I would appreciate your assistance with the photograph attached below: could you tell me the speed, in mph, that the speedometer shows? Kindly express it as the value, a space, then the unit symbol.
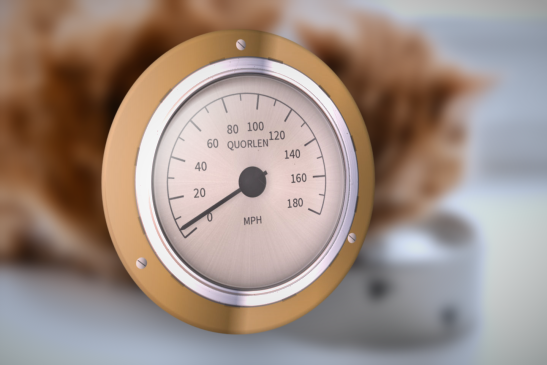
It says 5 mph
